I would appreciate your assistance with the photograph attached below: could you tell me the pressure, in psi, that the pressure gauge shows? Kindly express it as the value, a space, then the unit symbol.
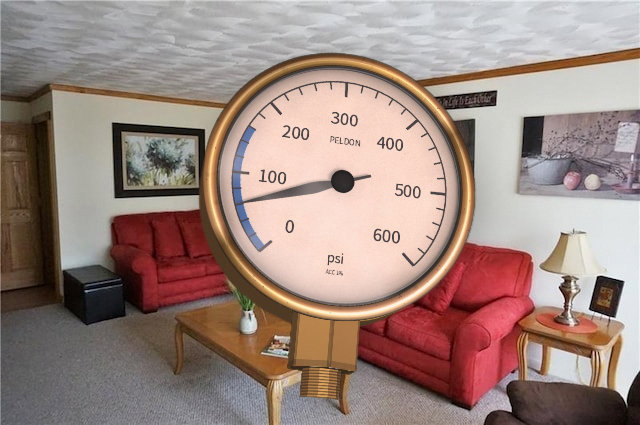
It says 60 psi
